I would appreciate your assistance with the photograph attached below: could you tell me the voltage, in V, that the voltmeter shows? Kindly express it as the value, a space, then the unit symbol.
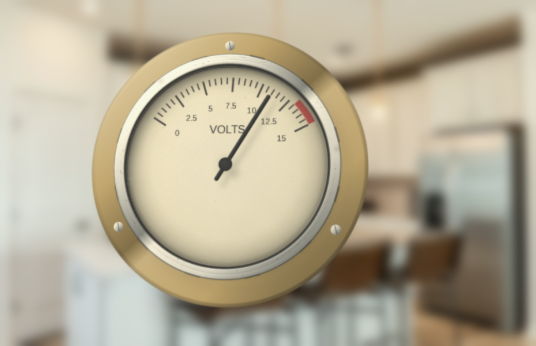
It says 11 V
